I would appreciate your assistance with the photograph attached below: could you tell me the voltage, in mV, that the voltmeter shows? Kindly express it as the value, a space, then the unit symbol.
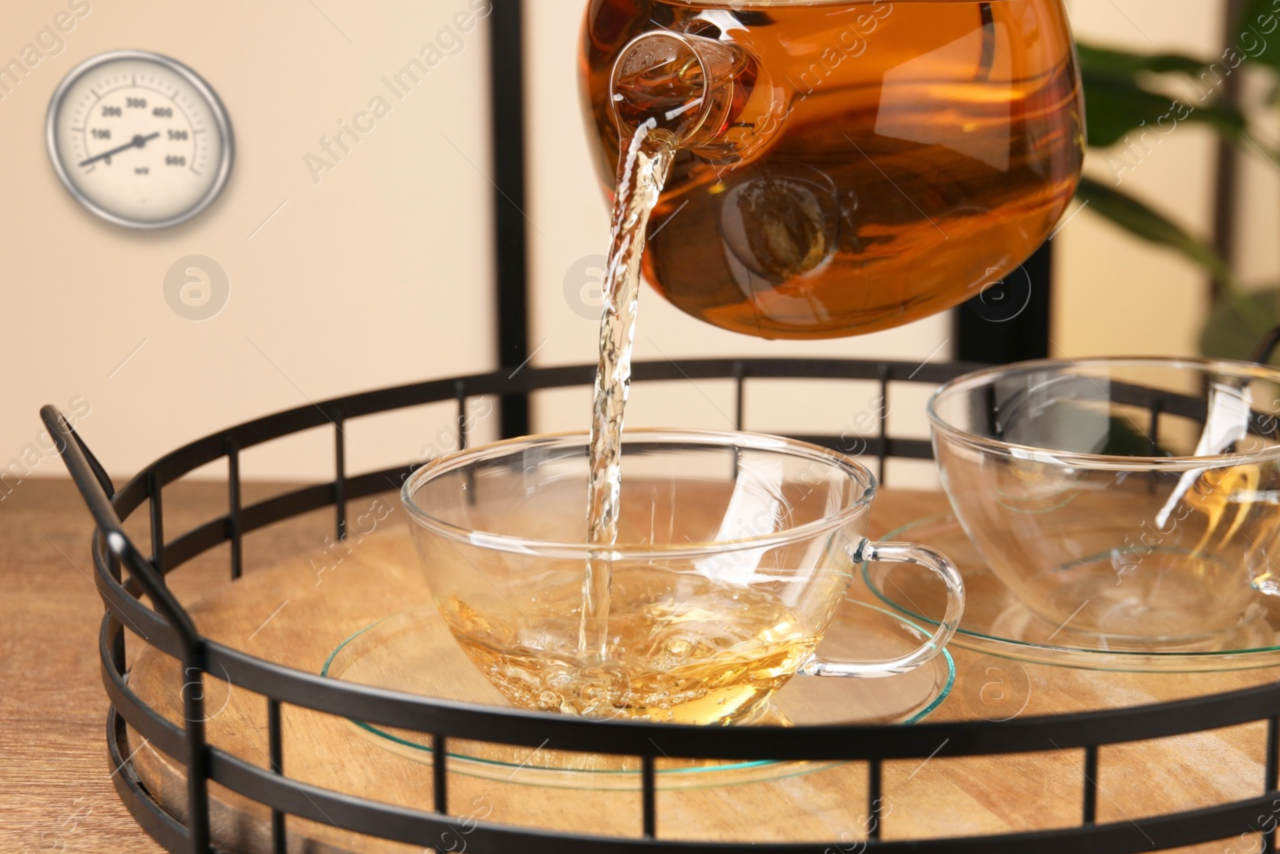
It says 20 mV
